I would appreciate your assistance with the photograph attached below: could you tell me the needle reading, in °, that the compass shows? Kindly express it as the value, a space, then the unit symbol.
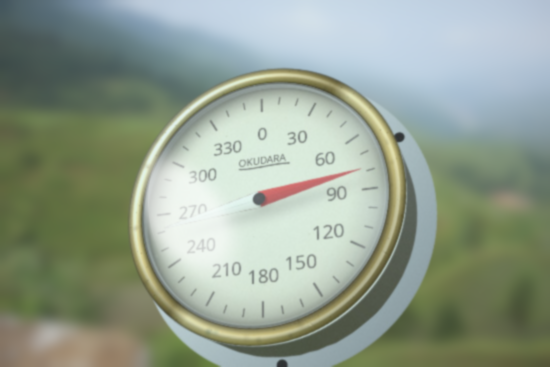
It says 80 °
